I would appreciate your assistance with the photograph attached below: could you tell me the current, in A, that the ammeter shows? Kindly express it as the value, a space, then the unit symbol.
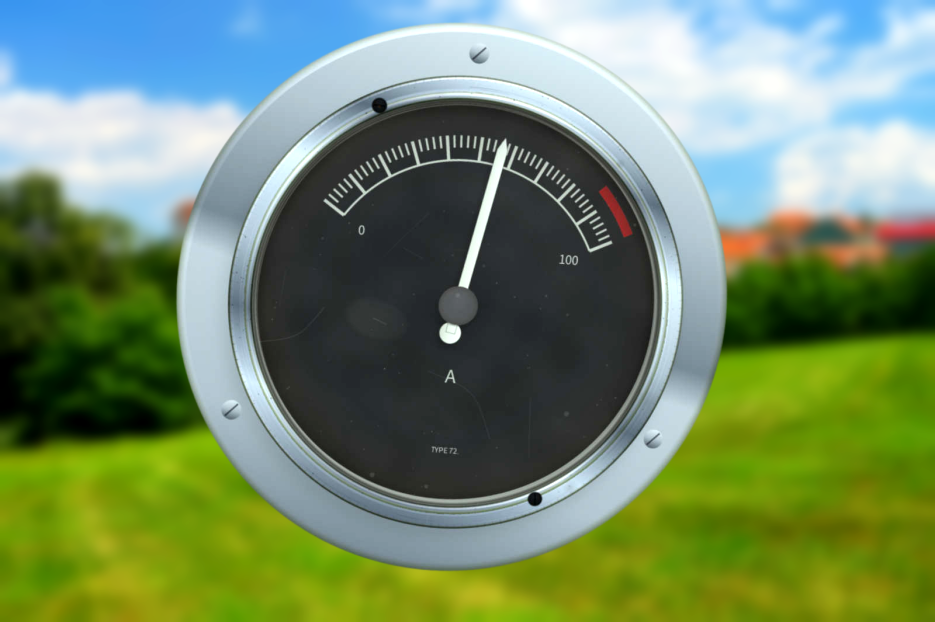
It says 56 A
